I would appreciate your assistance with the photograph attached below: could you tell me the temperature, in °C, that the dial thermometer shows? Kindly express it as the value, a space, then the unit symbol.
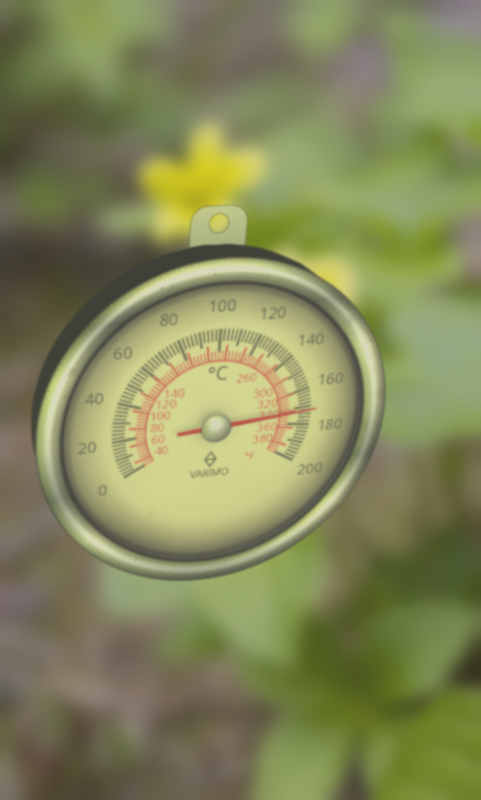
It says 170 °C
